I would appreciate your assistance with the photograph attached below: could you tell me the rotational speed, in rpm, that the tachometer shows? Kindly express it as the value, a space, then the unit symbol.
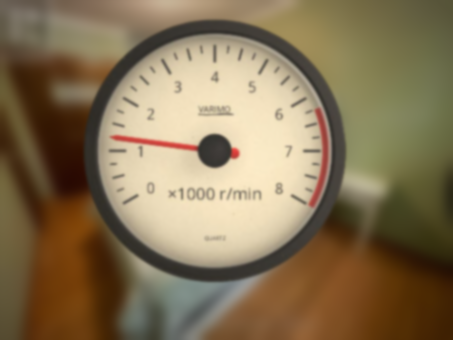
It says 1250 rpm
